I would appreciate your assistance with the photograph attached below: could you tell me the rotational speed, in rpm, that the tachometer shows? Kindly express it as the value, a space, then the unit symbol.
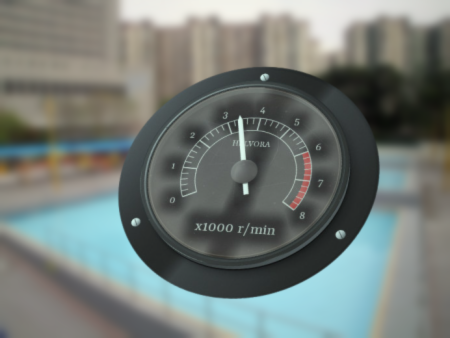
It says 3400 rpm
